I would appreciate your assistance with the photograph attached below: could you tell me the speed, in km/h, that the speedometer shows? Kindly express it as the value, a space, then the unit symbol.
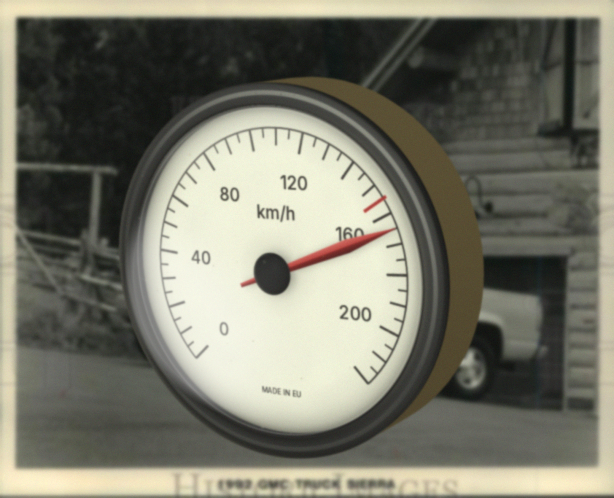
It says 165 km/h
